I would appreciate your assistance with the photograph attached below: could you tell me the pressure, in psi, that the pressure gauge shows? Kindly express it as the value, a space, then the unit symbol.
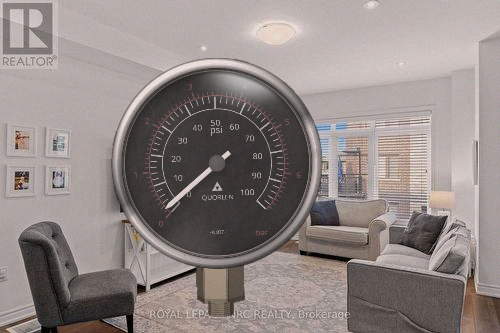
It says 2 psi
